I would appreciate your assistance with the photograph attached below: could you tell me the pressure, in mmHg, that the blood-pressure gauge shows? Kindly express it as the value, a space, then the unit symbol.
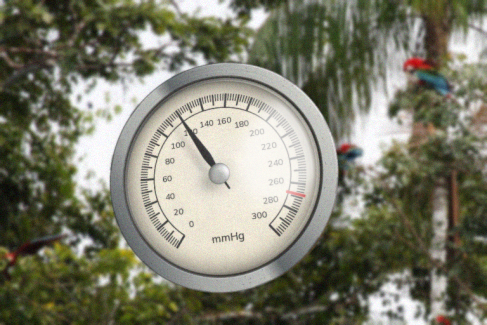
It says 120 mmHg
